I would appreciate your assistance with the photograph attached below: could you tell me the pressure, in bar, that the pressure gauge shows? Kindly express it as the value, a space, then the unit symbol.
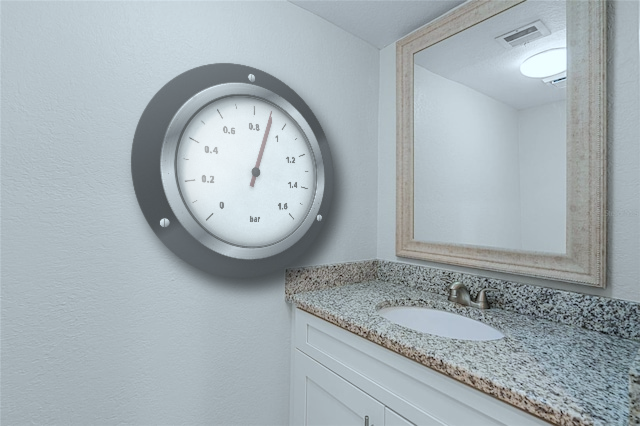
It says 0.9 bar
